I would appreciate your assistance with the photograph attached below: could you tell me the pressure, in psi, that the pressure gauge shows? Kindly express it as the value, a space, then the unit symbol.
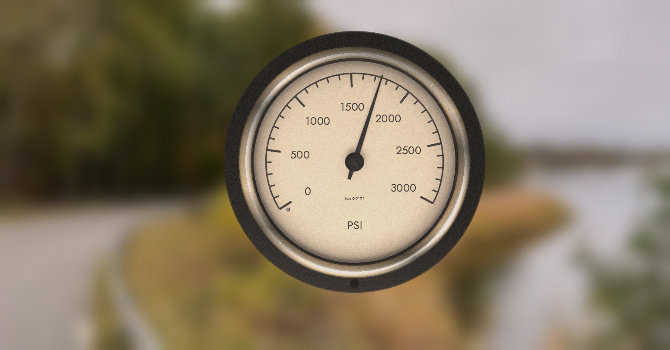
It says 1750 psi
